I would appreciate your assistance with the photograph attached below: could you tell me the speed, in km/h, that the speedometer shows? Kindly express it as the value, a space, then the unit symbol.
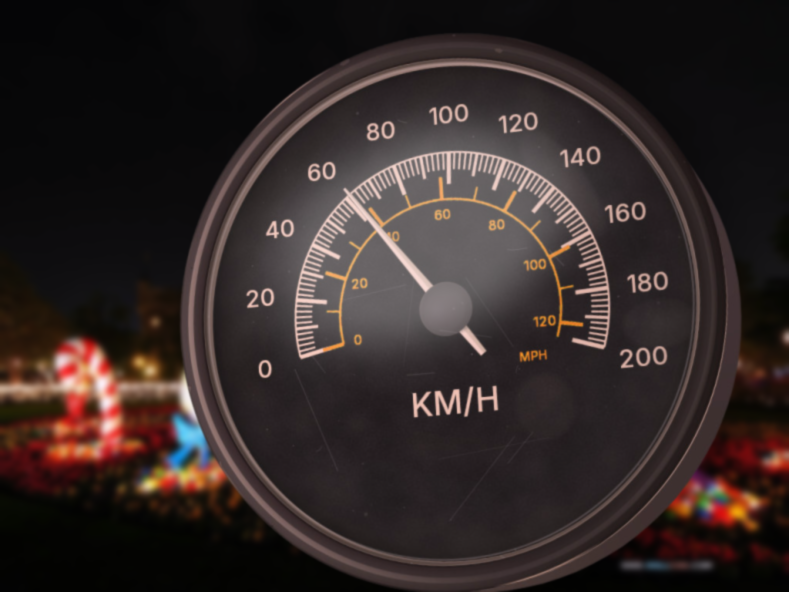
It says 62 km/h
